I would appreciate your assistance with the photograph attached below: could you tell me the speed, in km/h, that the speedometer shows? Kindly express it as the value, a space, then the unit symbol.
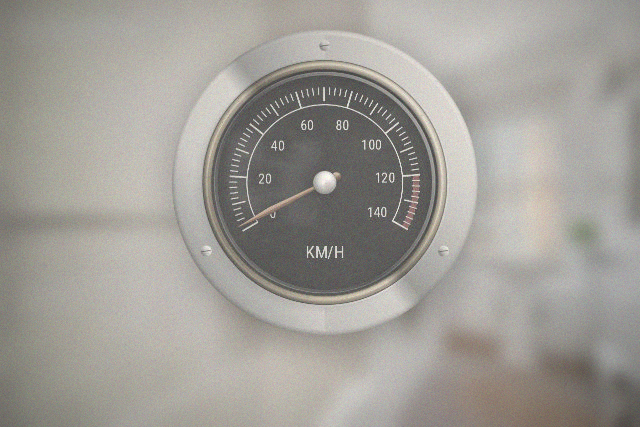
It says 2 km/h
